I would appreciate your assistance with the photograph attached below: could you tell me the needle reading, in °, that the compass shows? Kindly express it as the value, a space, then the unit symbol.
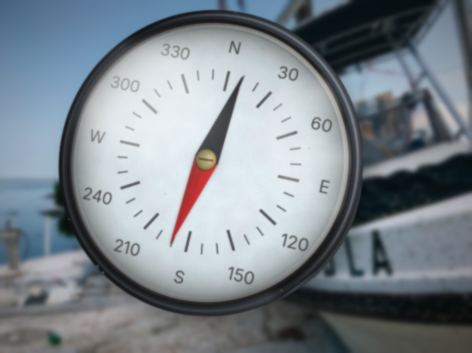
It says 190 °
